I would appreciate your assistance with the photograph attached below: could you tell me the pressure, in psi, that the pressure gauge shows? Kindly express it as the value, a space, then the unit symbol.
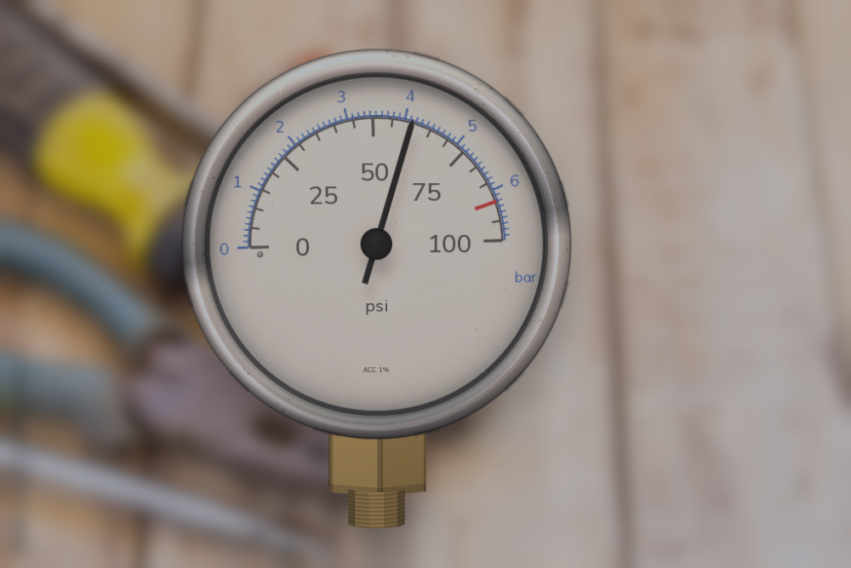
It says 60 psi
